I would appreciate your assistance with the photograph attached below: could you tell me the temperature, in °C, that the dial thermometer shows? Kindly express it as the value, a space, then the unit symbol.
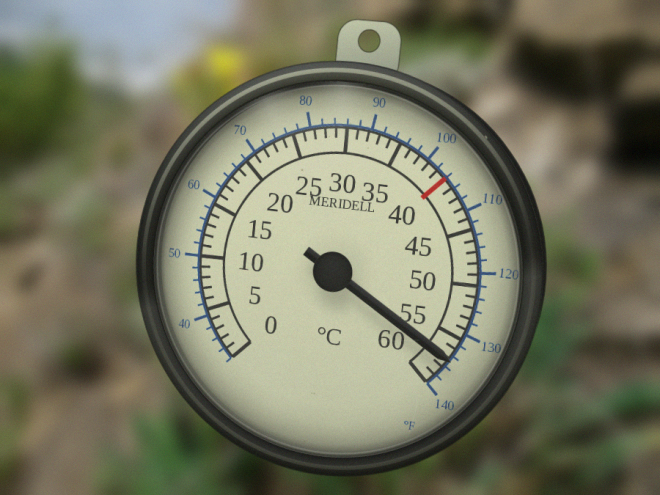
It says 57 °C
